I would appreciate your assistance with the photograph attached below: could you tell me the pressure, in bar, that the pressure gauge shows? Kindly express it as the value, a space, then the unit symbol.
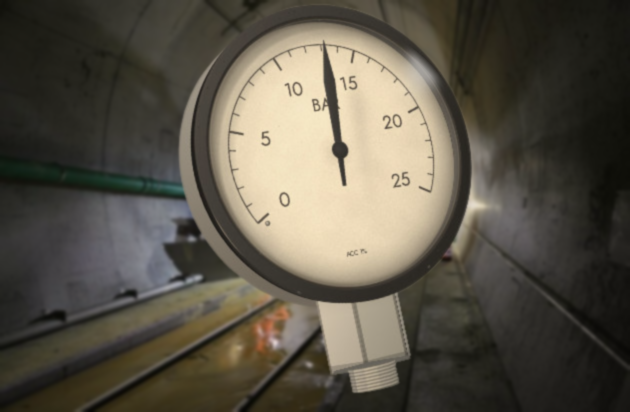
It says 13 bar
